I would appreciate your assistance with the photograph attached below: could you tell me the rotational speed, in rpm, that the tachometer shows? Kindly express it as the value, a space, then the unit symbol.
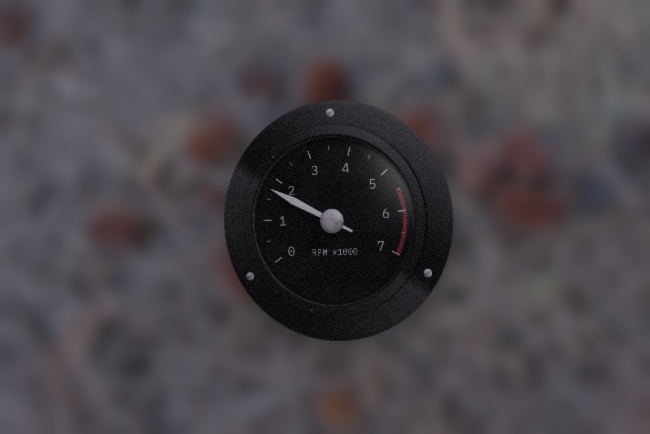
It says 1750 rpm
